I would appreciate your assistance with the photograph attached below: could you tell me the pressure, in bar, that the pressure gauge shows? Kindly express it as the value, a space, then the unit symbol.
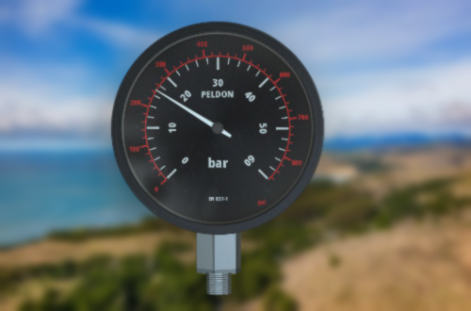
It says 17 bar
